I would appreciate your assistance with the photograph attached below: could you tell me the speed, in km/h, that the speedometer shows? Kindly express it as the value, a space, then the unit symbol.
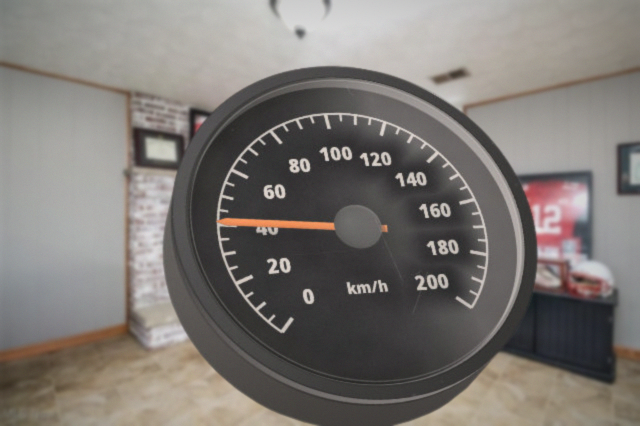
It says 40 km/h
